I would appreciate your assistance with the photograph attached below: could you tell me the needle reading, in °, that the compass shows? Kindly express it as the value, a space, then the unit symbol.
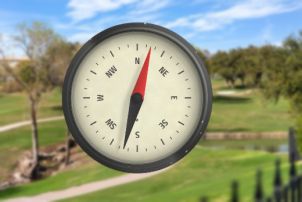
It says 15 °
